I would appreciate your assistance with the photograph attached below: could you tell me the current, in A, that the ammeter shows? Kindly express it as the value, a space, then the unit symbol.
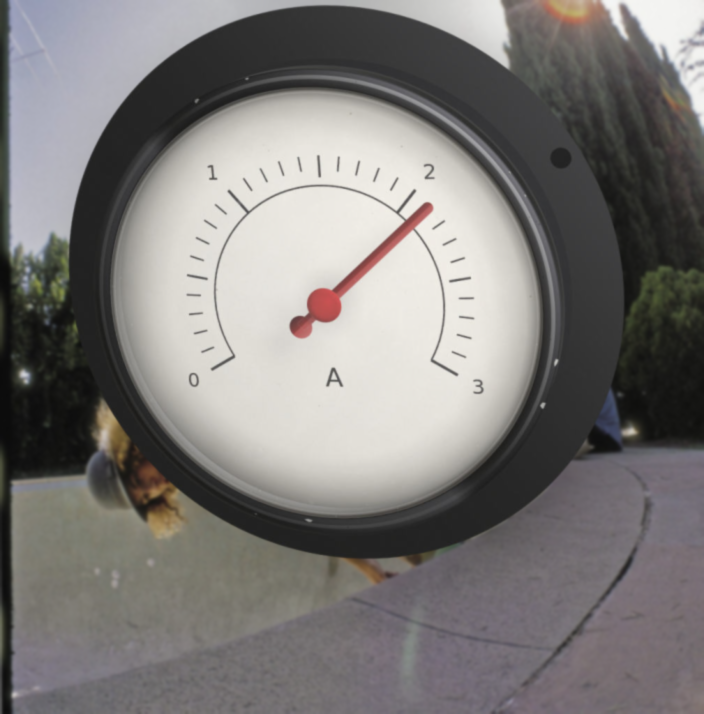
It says 2.1 A
